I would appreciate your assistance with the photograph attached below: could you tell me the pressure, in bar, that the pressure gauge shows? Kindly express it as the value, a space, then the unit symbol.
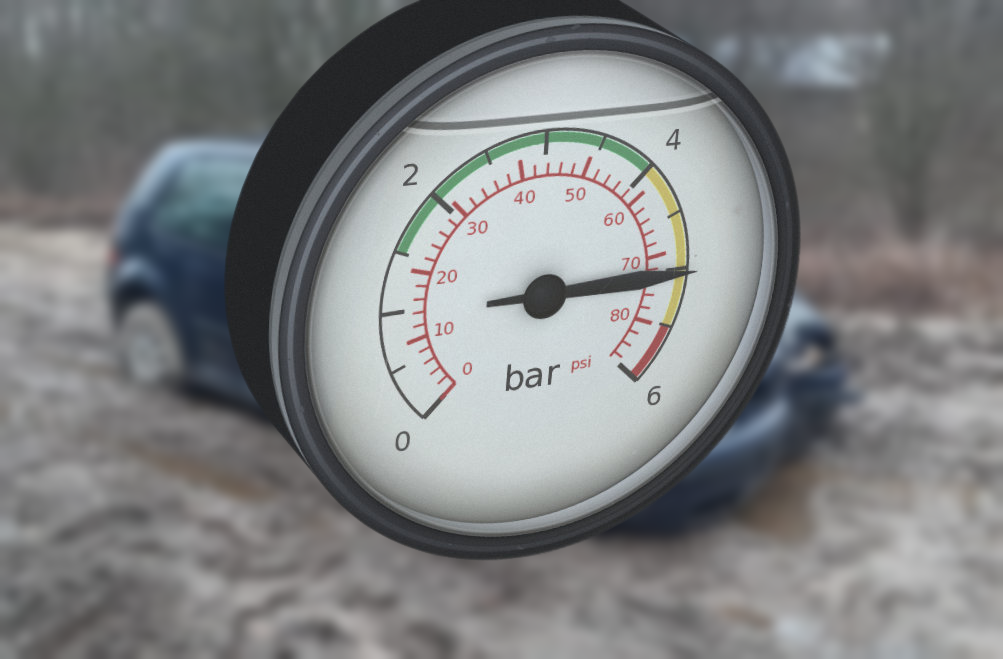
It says 5 bar
